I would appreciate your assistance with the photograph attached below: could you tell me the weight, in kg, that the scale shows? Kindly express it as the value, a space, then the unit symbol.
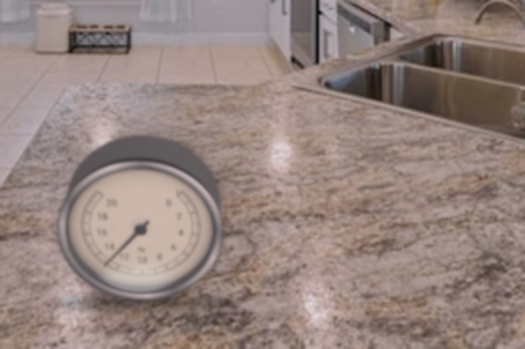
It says 13 kg
